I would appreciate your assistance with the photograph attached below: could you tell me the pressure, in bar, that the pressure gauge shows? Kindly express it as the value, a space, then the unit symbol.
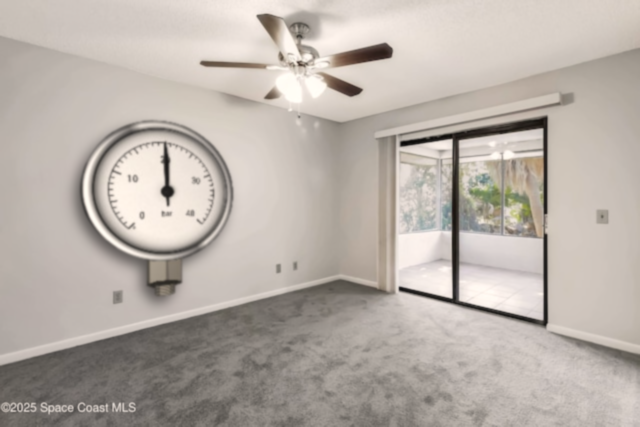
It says 20 bar
